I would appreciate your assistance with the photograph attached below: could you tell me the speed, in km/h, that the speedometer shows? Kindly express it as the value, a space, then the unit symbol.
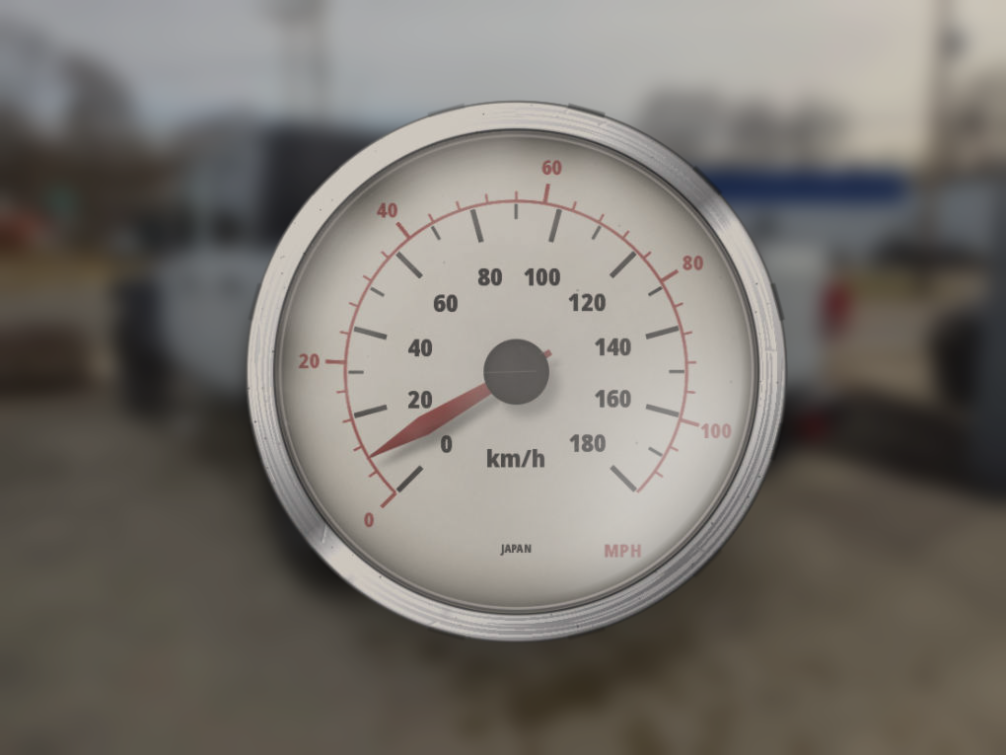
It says 10 km/h
